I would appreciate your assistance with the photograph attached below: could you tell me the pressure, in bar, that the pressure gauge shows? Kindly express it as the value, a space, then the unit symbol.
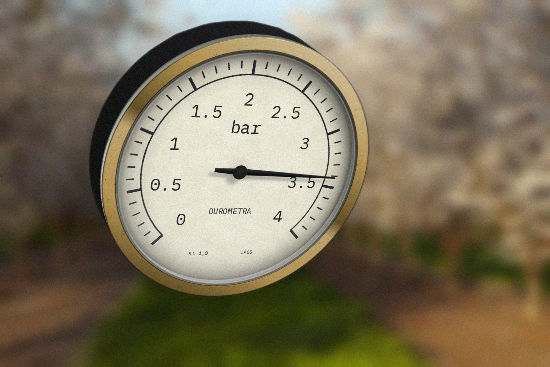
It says 3.4 bar
